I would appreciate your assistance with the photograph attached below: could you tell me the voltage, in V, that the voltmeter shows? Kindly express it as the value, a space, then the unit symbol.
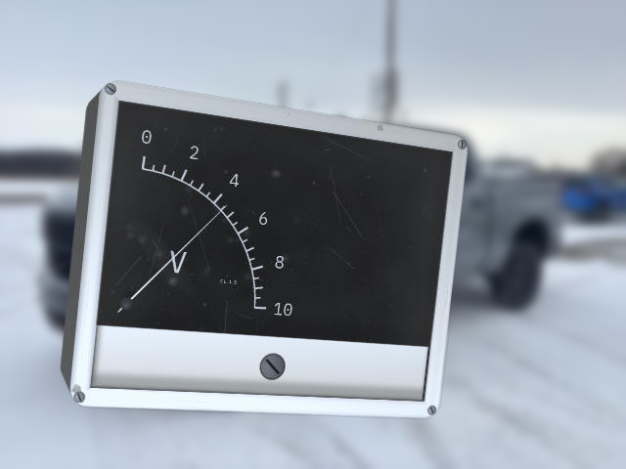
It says 4.5 V
